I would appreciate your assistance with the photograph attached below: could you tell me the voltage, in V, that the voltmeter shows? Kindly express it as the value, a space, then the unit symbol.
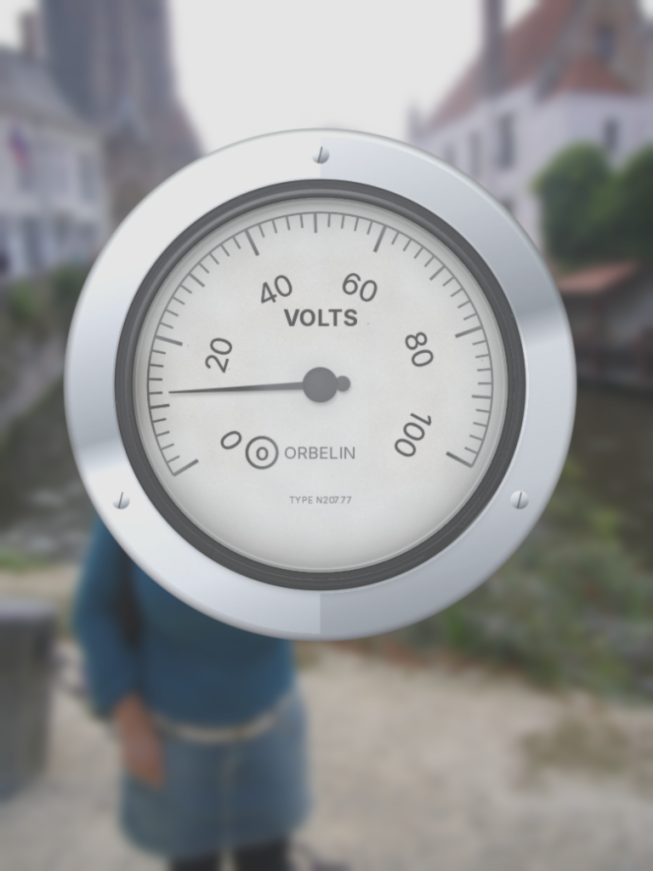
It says 12 V
